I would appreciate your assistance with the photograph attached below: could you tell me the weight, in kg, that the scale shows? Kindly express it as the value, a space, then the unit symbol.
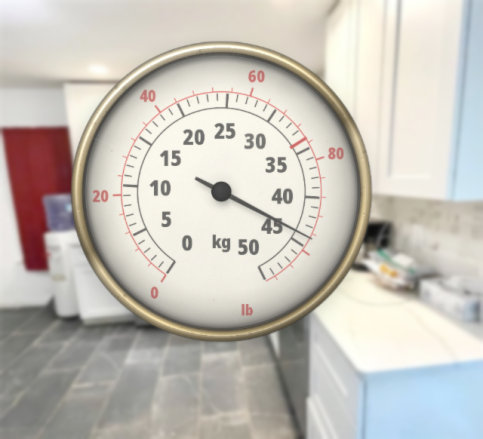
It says 44 kg
